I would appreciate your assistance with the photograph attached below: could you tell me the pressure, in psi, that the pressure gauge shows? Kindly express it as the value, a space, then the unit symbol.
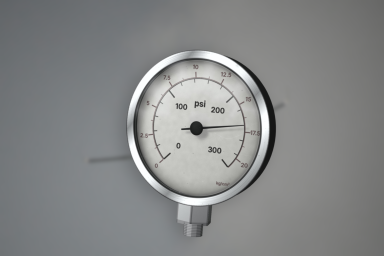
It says 240 psi
